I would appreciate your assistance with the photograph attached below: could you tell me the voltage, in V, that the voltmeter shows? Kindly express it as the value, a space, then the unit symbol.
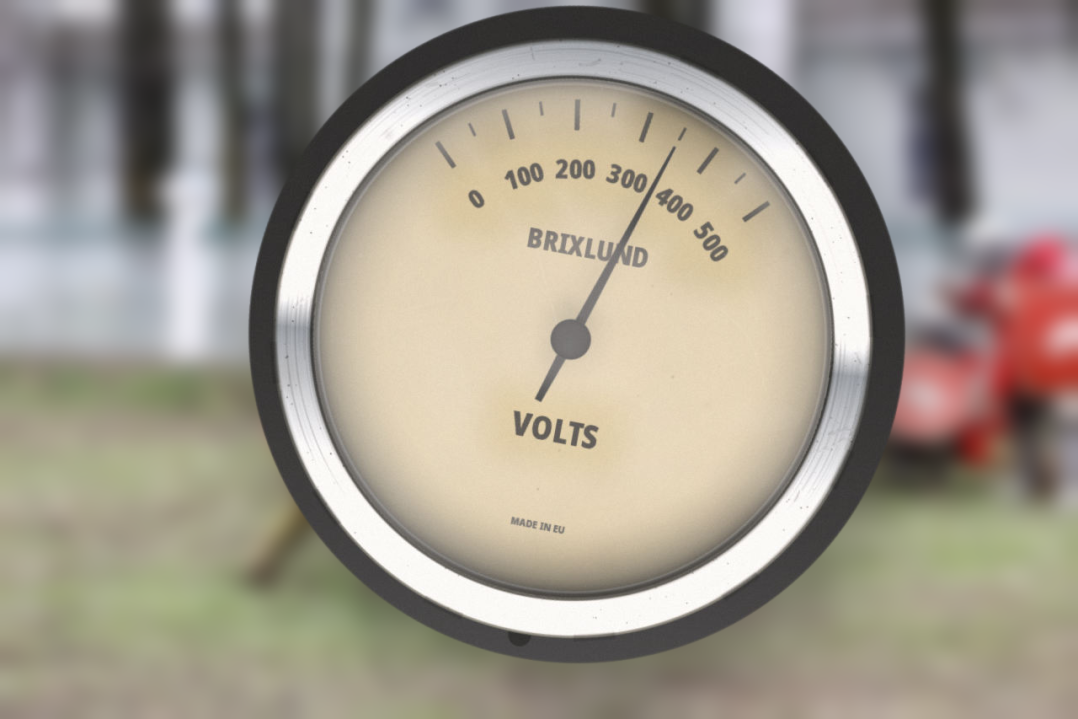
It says 350 V
